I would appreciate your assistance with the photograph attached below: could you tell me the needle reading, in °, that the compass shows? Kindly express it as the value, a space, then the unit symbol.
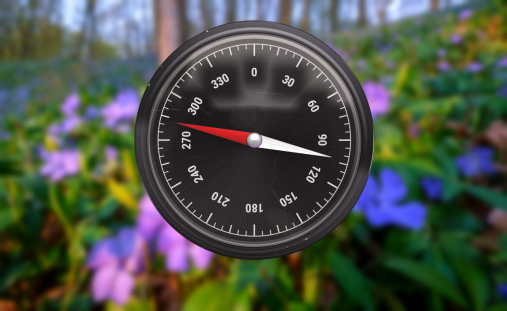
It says 282.5 °
